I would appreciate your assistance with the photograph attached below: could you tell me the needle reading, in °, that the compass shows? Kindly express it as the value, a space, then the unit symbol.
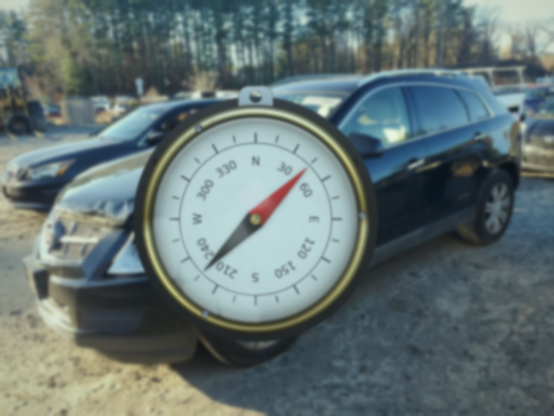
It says 45 °
